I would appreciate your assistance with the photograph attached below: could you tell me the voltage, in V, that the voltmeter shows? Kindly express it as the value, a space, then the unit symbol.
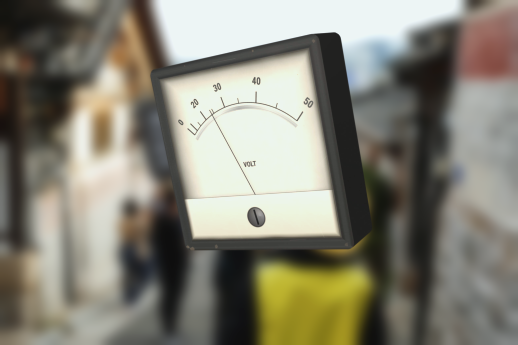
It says 25 V
